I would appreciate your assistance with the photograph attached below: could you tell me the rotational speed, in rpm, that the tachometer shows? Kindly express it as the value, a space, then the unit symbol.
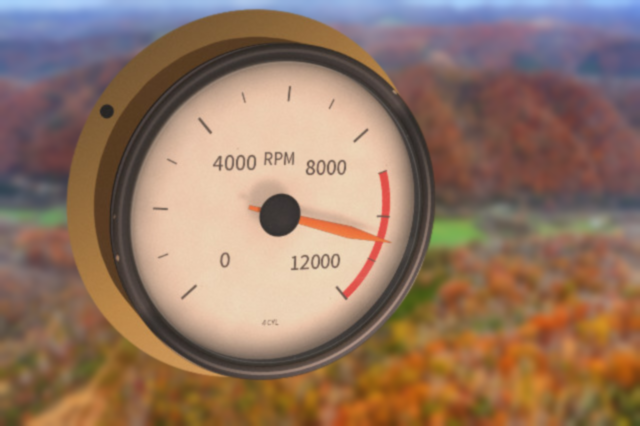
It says 10500 rpm
